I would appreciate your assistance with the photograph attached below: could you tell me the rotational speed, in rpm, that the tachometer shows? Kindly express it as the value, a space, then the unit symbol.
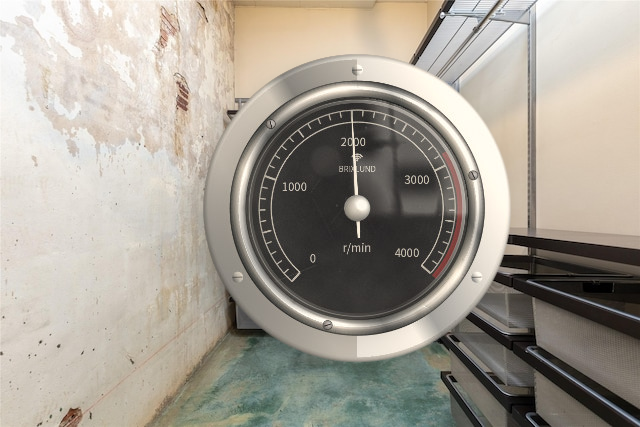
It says 2000 rpm
